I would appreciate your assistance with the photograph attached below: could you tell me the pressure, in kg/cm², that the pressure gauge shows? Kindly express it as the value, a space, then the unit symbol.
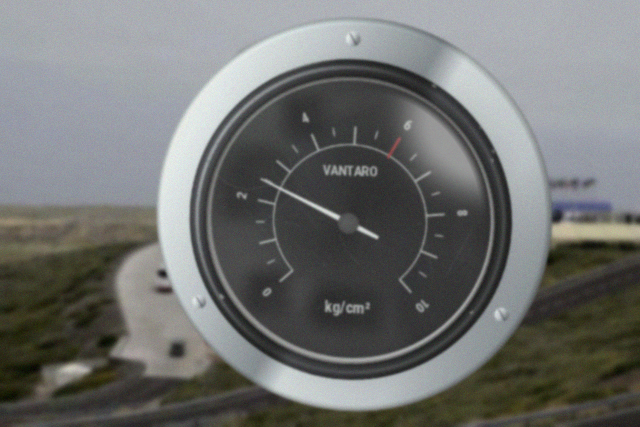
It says 2.5 kg/cm²
